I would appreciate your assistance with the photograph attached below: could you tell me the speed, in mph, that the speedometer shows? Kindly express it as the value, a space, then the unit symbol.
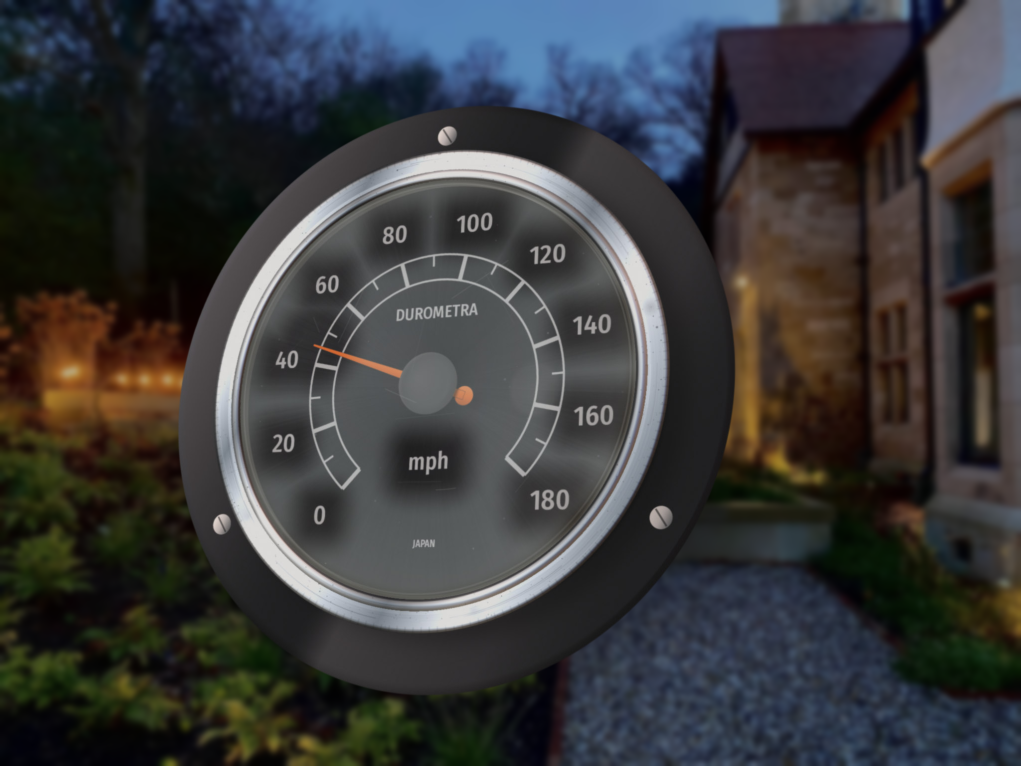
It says 45 mph
